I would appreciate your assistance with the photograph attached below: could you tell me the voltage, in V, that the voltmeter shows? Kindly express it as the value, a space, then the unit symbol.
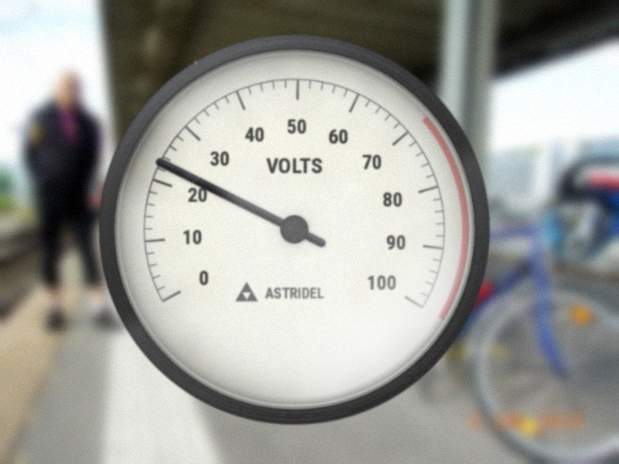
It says 23 V
